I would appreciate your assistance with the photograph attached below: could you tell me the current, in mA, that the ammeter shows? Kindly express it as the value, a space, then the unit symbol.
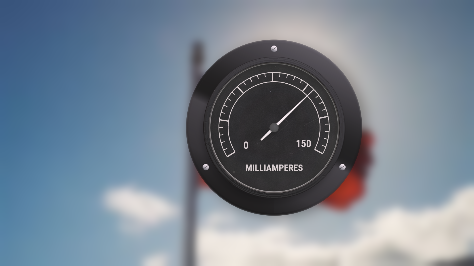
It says 105 mA
